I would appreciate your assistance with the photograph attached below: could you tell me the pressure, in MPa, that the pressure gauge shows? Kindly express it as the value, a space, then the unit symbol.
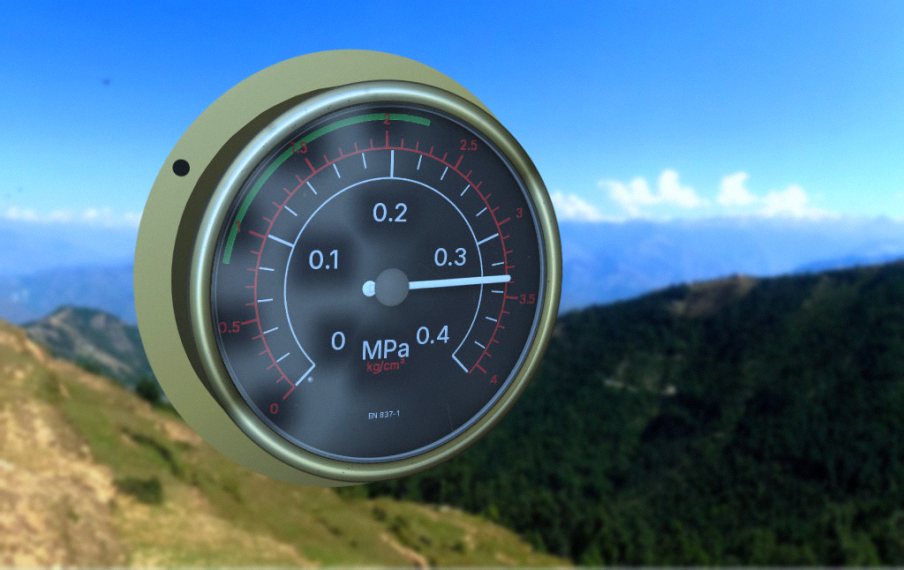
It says 0.33 MPa
